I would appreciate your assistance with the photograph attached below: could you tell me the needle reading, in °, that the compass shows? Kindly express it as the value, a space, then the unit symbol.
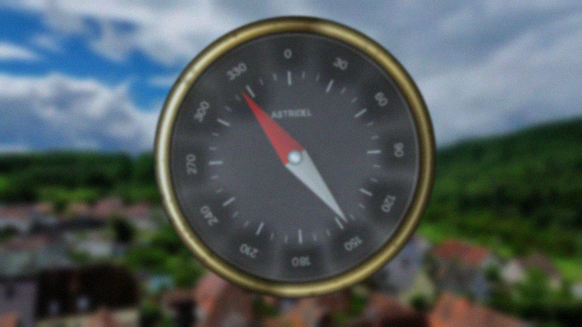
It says 325 °
